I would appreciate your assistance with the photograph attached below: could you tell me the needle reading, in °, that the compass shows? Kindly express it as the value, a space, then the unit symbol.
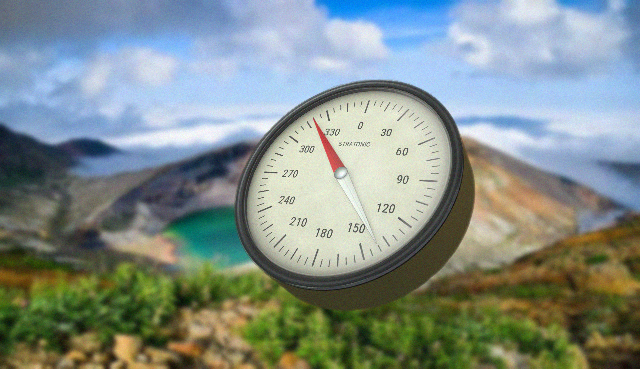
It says 320 °
